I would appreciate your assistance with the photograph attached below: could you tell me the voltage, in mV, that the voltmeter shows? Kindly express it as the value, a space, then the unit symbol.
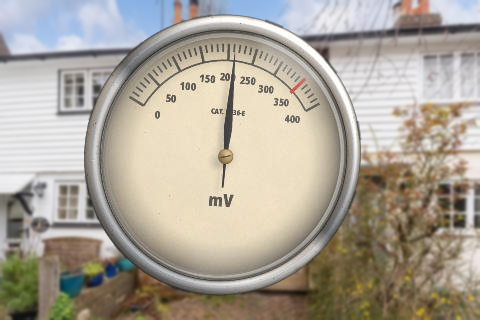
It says 210 mV
